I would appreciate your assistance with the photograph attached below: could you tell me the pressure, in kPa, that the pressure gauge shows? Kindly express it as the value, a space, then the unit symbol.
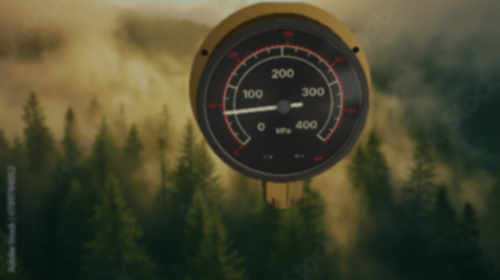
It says 60 kPa
